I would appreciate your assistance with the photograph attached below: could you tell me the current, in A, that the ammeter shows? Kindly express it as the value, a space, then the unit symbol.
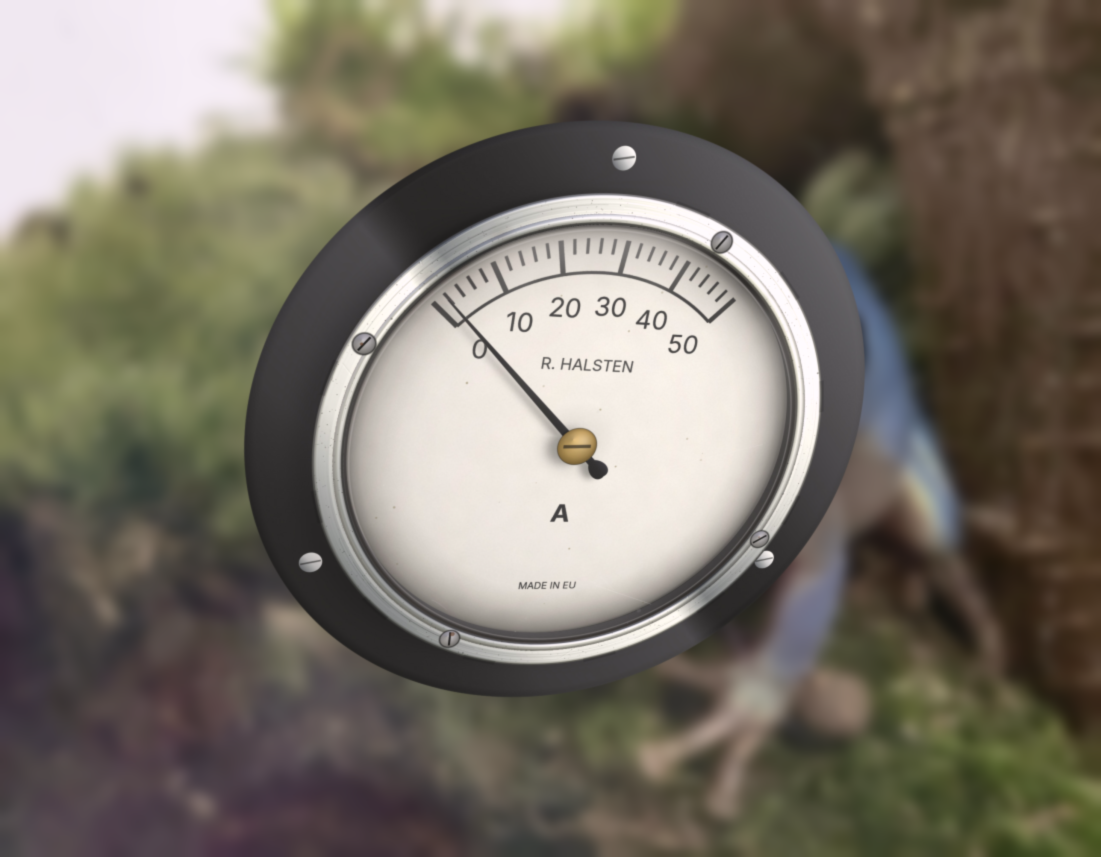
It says 2 A
